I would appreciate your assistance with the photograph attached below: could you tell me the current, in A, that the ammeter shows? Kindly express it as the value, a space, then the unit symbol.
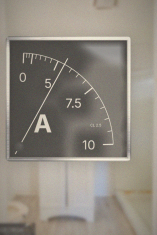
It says 5.5 A
